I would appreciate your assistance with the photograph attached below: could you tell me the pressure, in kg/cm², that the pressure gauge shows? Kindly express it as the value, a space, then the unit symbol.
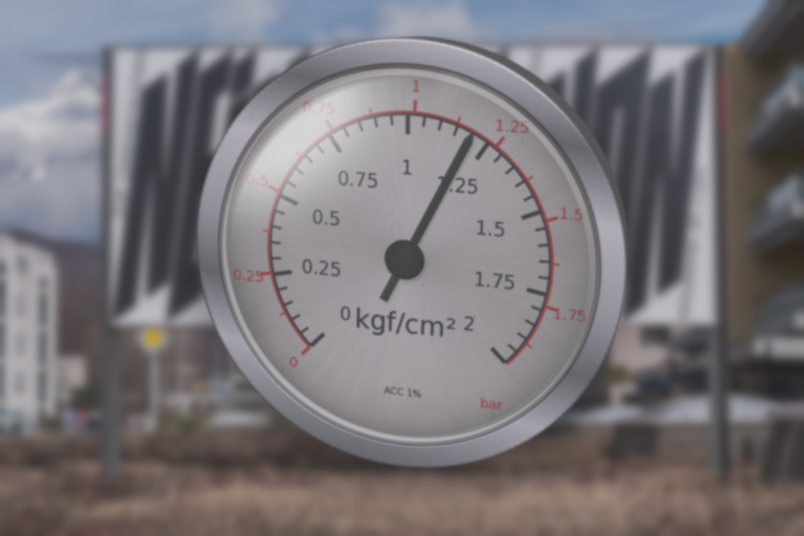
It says 1.2 kg/cm²
